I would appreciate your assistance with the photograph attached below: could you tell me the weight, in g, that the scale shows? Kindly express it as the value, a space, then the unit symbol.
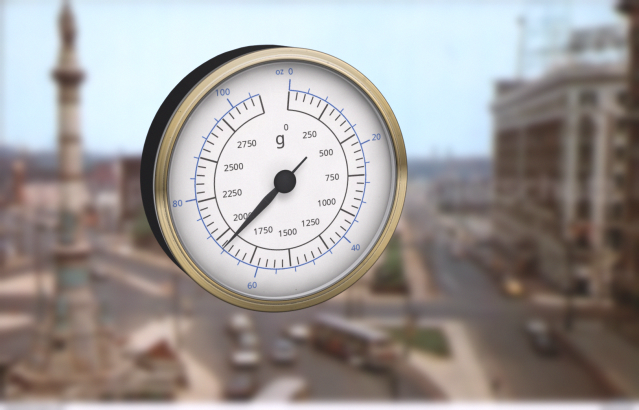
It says 1950 g
